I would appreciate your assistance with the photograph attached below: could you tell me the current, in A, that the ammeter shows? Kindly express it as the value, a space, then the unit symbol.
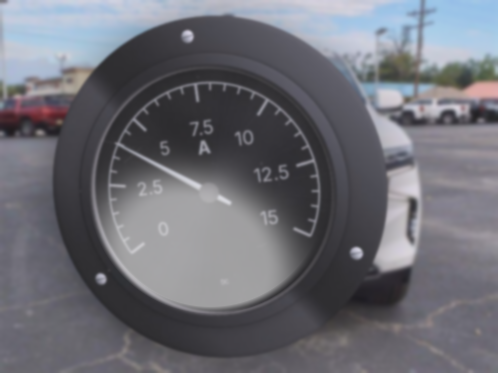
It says 4 A
